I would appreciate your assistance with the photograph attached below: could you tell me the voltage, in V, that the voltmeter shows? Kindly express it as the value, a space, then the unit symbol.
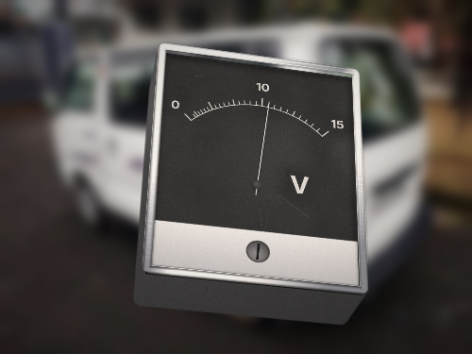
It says 10.5 V
